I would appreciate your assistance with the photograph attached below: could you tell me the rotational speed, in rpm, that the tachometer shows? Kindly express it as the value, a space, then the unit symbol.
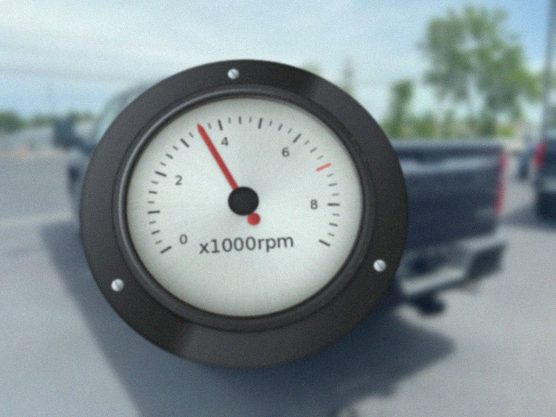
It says 3500 rpm
